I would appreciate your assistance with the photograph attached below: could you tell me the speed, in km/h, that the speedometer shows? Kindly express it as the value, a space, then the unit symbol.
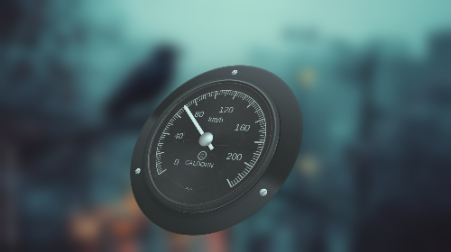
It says 70 km/h
